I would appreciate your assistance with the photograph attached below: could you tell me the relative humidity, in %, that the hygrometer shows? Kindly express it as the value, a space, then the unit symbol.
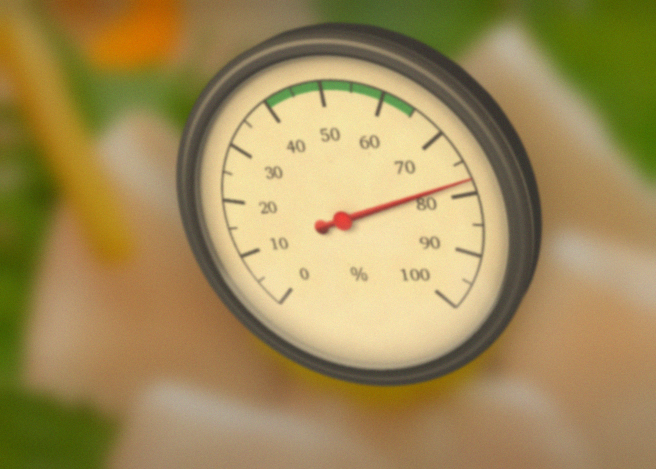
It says 77.5 %
